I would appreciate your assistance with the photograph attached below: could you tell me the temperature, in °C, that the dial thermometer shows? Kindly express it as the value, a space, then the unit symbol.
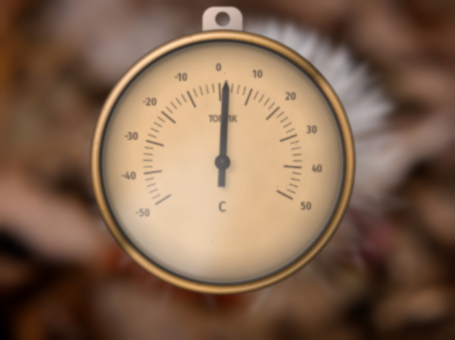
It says 2 °C
